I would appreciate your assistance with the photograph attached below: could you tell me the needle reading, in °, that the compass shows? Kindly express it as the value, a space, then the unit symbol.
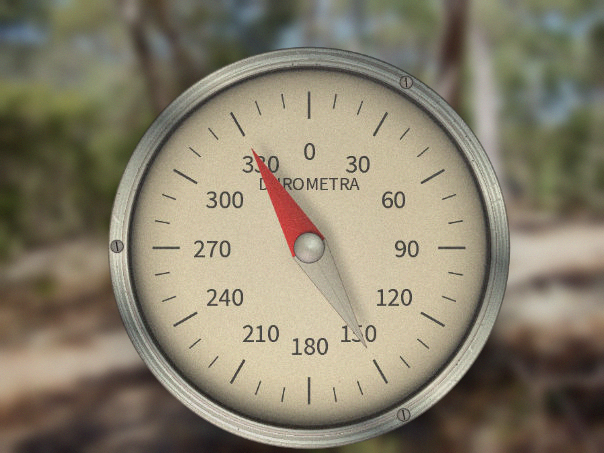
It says 330 °
